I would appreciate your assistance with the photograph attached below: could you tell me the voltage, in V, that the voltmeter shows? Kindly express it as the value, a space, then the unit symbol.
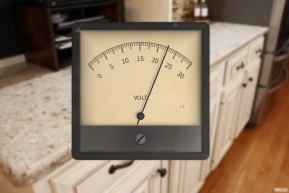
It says 22.5 V
